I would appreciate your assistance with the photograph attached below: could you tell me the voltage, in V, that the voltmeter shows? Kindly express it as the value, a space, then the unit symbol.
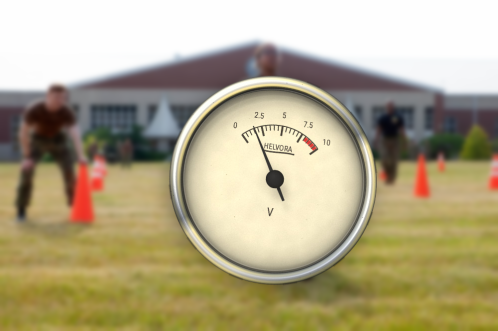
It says 1.5 V
